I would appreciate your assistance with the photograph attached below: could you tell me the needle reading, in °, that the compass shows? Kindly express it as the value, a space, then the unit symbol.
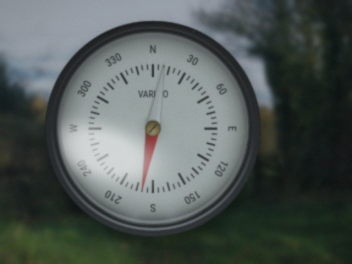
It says 190 °
